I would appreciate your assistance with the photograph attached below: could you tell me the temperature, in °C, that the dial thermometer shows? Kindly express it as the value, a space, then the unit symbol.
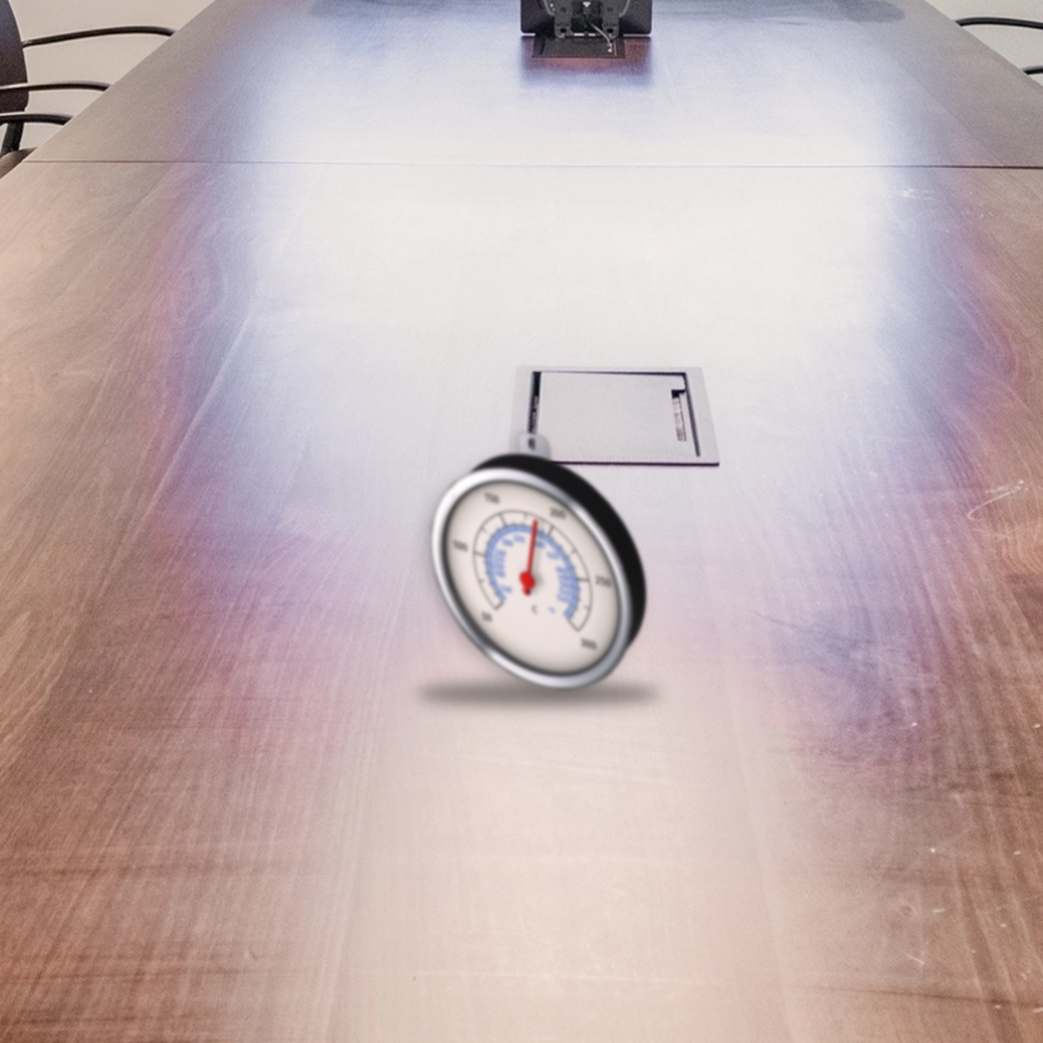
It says 187.5 °C
